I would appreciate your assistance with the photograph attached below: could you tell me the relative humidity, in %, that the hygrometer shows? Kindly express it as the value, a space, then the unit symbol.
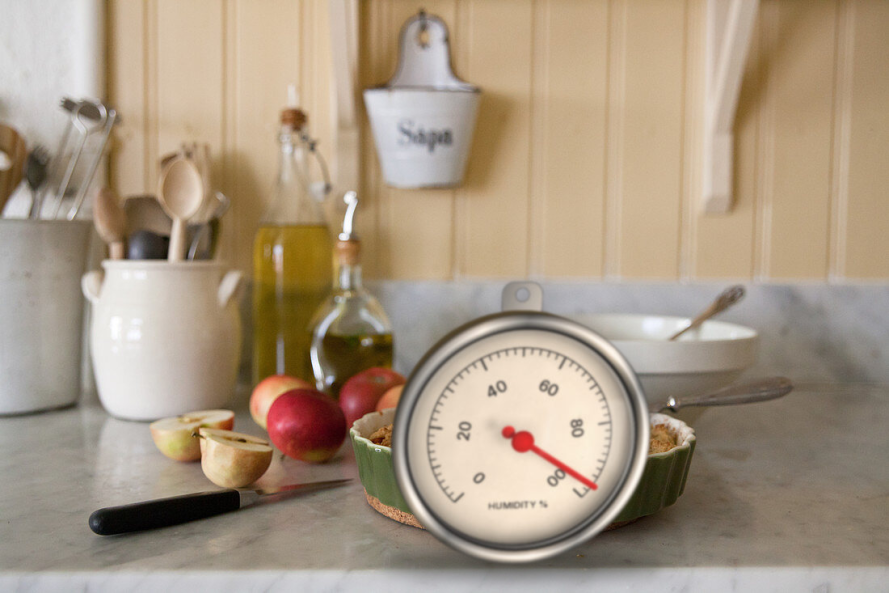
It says 96 %
